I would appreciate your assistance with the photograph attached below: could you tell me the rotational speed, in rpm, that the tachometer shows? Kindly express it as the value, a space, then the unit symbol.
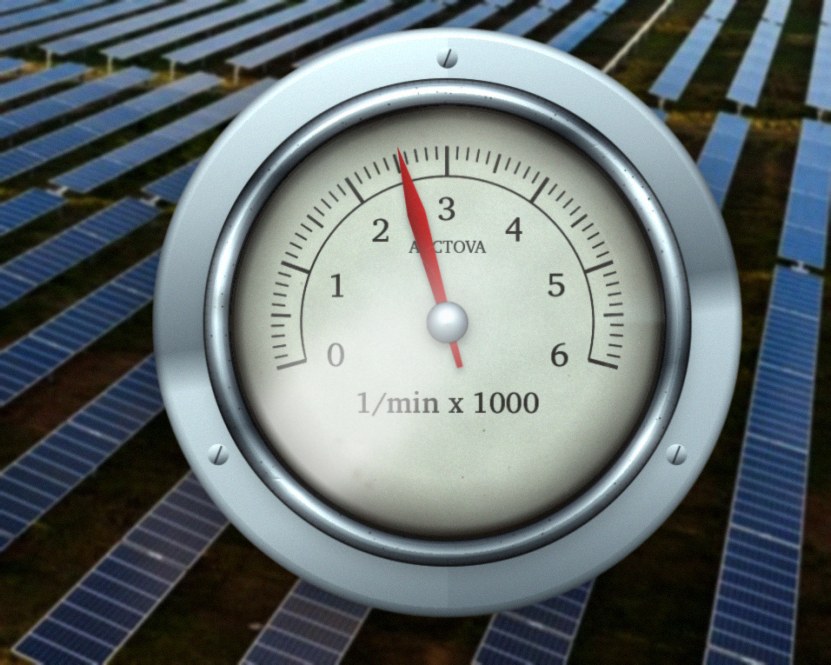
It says 2550 rpm
